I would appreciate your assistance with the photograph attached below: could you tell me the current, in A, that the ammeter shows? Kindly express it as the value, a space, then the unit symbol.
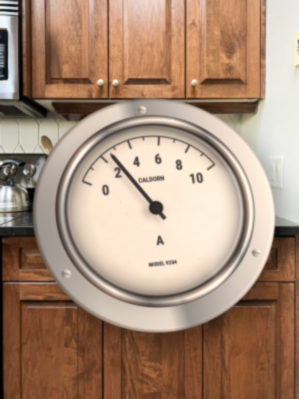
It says 2.5 A
